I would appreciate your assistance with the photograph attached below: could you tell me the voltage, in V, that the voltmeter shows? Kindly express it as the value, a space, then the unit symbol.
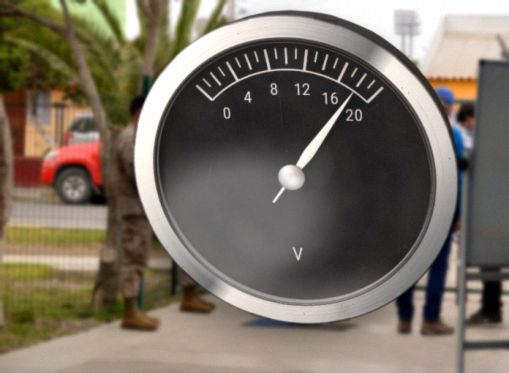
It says 18 V
